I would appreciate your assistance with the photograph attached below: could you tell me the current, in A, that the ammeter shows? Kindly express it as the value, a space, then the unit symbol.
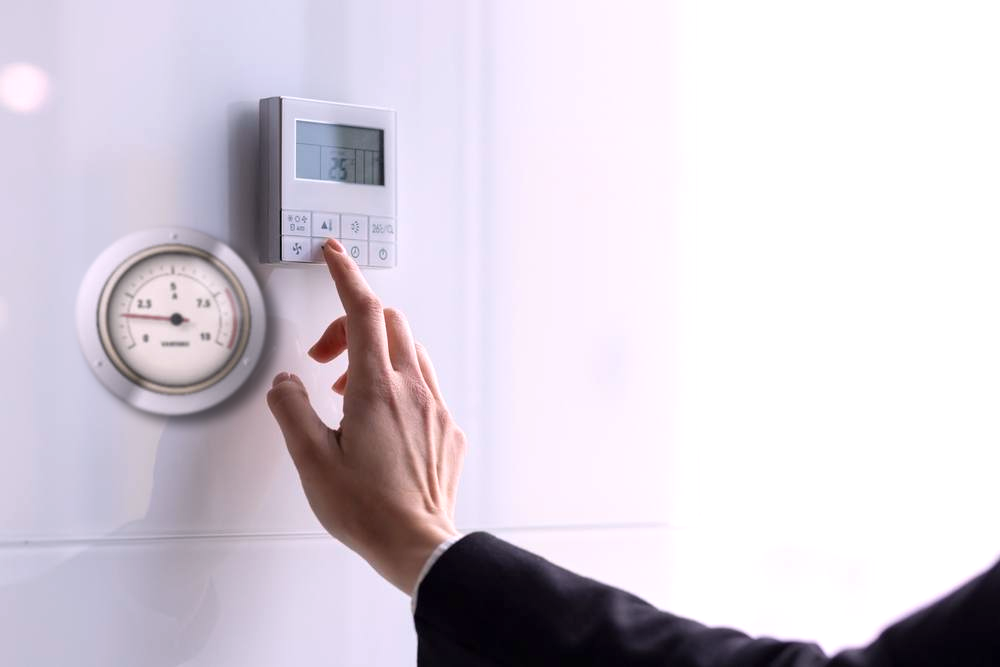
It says 1.5 A
